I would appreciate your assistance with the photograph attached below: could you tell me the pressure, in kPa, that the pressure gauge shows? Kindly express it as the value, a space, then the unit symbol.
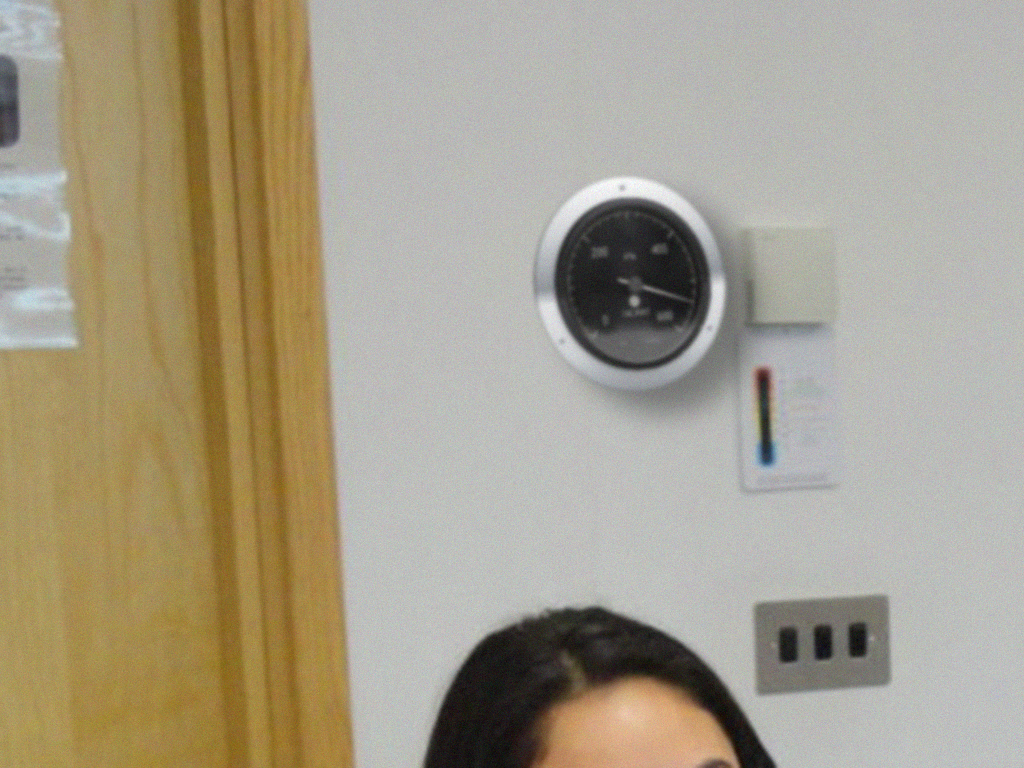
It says 540 kPa
